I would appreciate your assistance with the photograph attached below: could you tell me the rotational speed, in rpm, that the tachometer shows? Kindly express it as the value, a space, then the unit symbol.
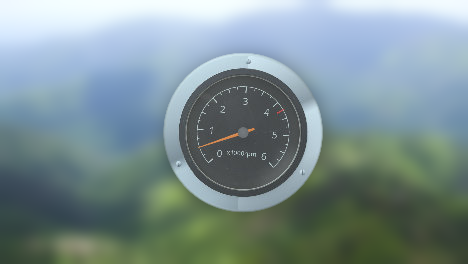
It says 500 rpm
